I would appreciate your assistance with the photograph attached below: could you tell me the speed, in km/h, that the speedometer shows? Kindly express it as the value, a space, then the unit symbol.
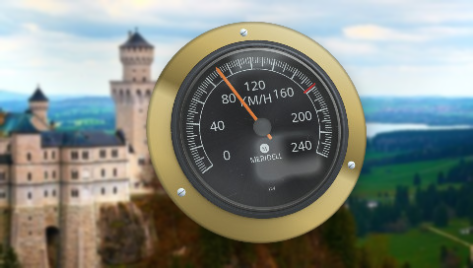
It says 90 km/h
